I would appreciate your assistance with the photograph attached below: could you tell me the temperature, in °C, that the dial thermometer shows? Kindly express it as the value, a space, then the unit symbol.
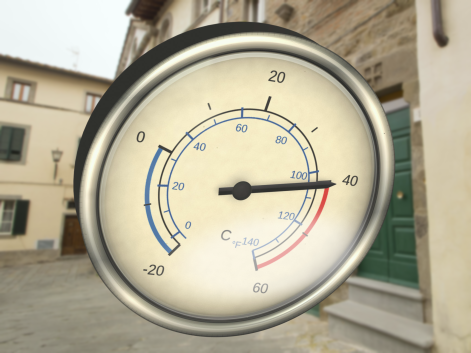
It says 40 °C
